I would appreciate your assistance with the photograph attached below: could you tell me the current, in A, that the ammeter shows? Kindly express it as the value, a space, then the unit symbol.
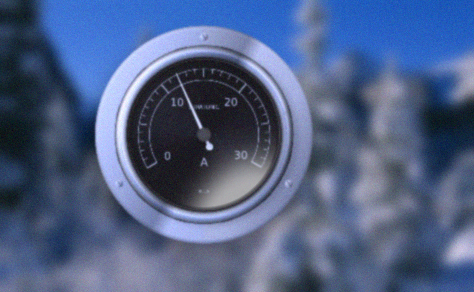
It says 12 A
